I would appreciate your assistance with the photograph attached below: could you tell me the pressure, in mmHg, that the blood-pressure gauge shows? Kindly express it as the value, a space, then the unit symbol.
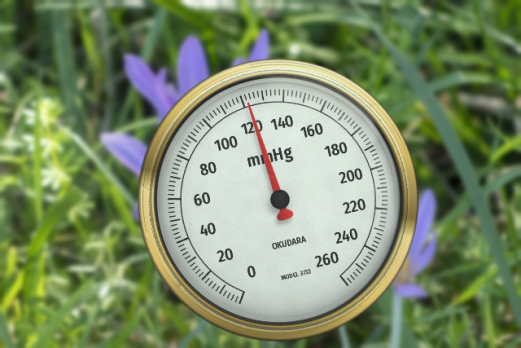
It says 122 mmHg
